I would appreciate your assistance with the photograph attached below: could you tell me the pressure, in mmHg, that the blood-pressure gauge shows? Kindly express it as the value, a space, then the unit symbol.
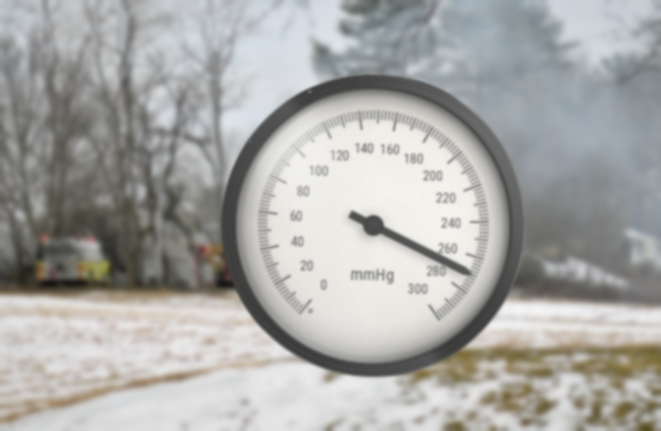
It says 270 mmHg
